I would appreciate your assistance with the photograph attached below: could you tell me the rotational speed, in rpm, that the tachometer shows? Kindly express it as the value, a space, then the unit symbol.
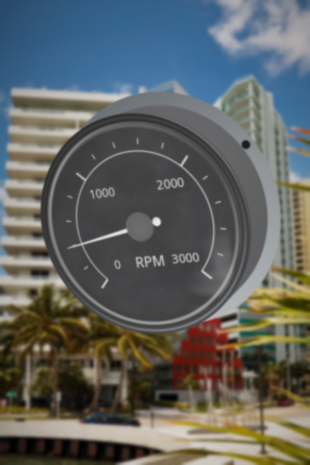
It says 400 rpm
